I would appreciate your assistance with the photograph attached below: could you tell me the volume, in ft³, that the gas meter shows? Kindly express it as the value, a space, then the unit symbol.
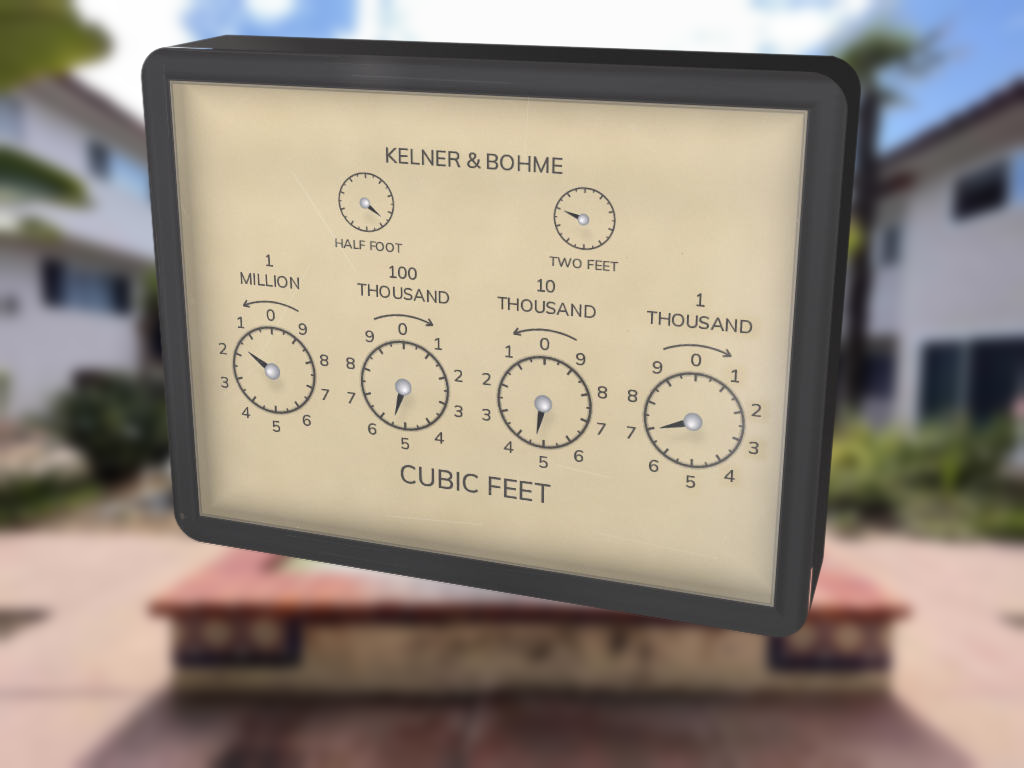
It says 154700 ft³
